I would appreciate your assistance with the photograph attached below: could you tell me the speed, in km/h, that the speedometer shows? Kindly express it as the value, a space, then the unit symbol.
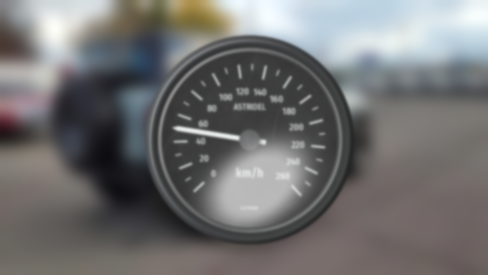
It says 50 km/h
